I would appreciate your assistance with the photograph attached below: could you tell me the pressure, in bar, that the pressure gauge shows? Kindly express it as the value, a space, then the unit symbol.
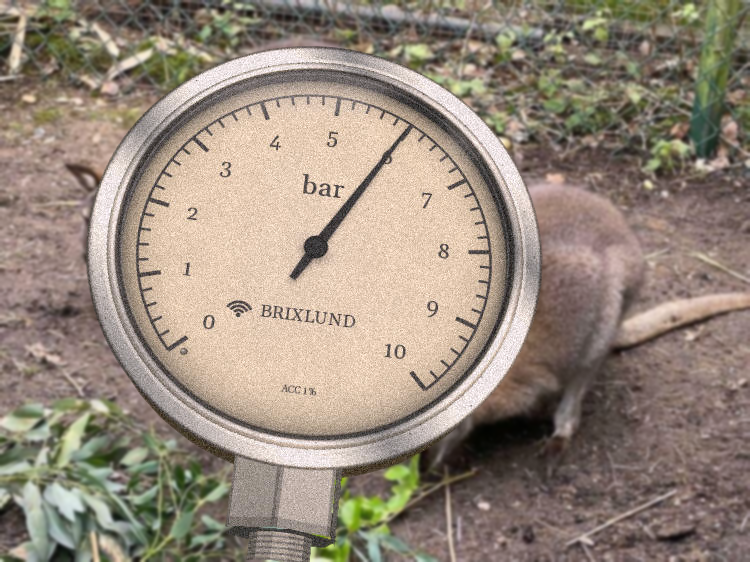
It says 6 bar
